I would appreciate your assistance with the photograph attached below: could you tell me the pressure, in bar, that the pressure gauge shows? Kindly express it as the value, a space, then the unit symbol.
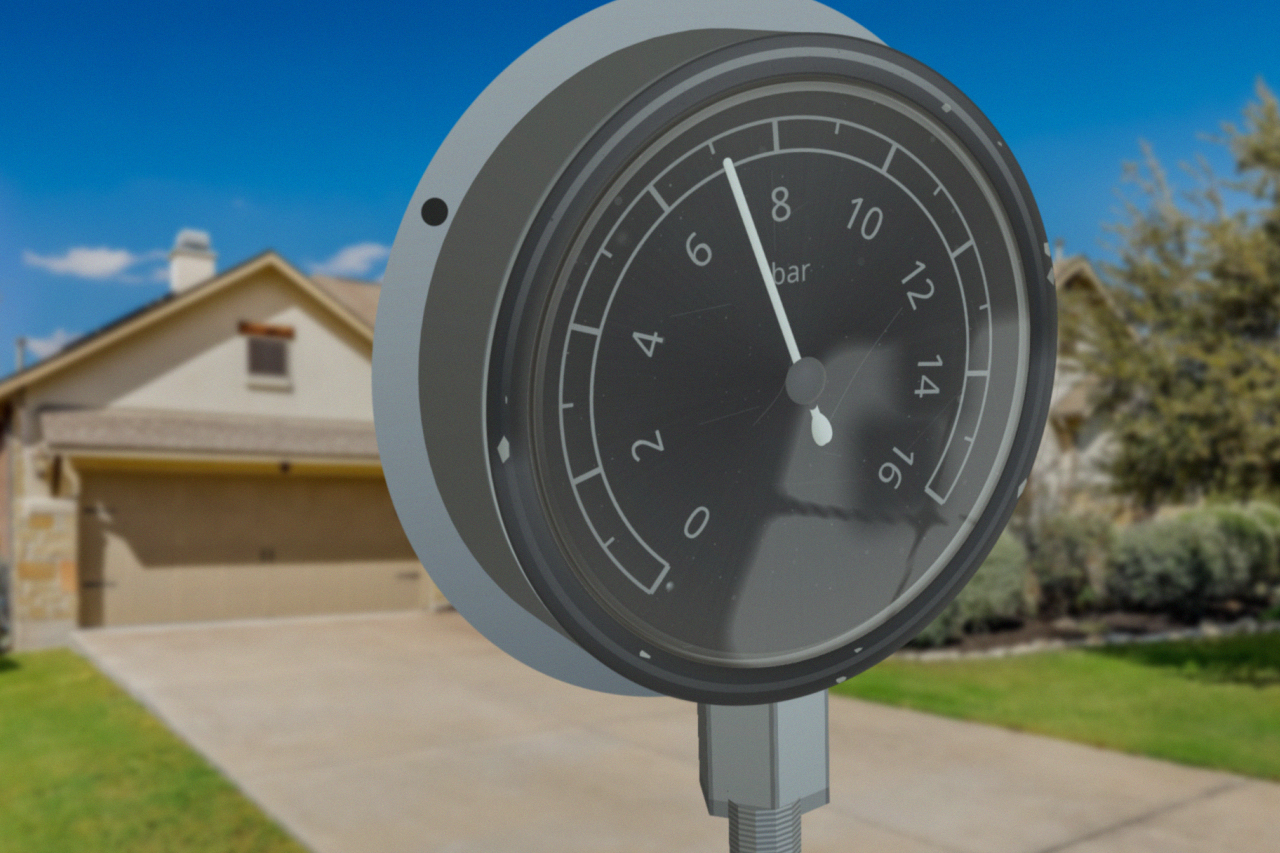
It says 7 bar
